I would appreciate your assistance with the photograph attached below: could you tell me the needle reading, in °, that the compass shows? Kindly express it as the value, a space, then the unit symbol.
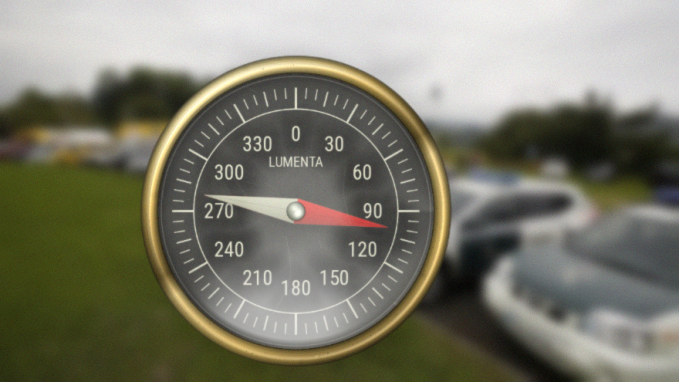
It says 100 °
